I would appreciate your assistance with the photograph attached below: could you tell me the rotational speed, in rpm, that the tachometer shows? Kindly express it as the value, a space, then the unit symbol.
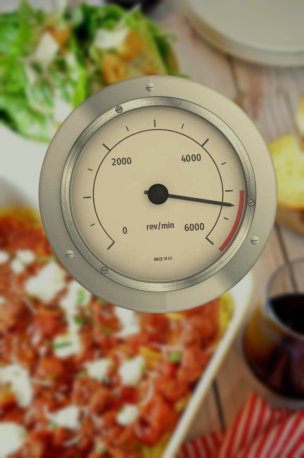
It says 5250 rpm
